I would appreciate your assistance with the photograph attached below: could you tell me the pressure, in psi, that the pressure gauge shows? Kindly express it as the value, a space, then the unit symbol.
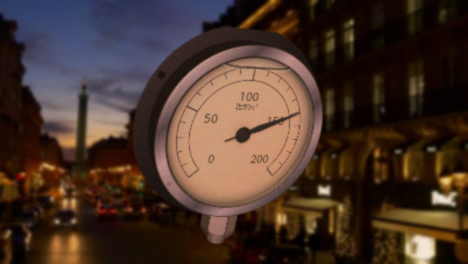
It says 150 psi
